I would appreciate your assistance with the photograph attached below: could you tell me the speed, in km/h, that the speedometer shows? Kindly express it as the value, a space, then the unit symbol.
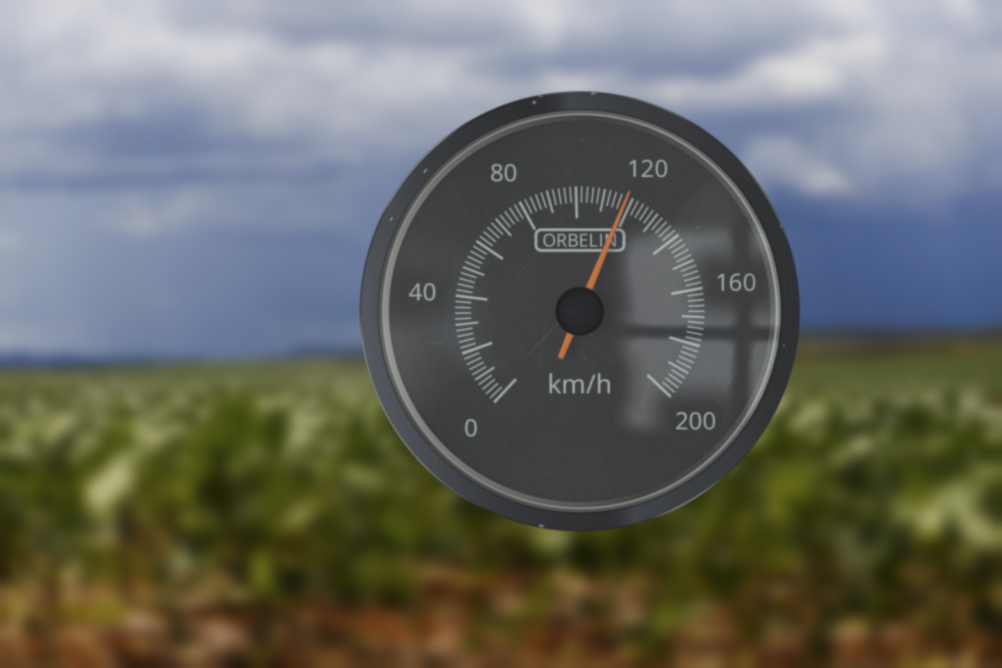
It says 118 km/h
